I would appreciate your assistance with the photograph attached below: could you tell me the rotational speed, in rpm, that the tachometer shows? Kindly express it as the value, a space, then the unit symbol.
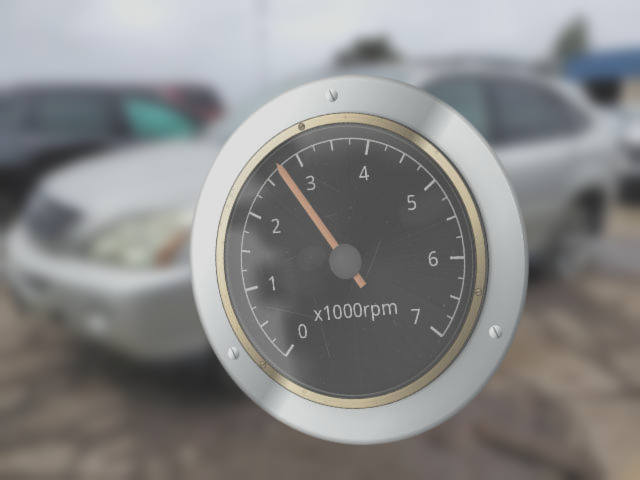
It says 2750 rpm
